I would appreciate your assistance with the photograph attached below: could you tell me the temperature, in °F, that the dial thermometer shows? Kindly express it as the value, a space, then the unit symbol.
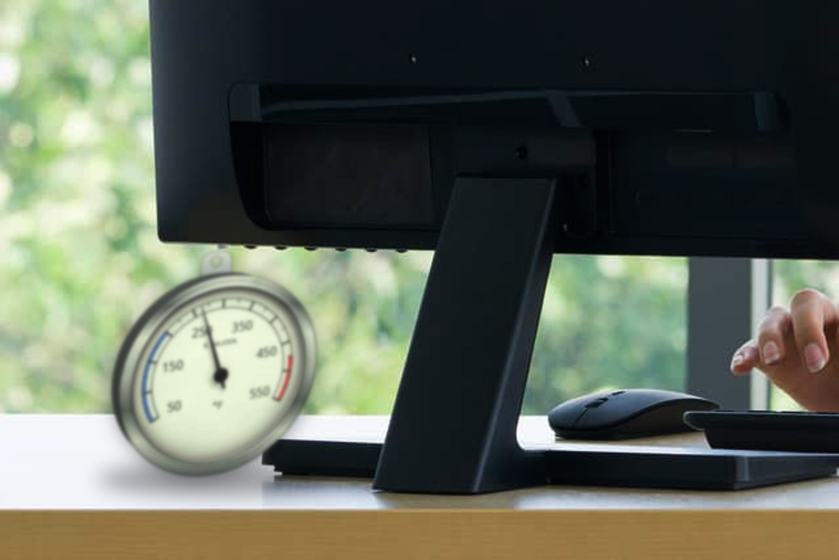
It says 262.5 °F
